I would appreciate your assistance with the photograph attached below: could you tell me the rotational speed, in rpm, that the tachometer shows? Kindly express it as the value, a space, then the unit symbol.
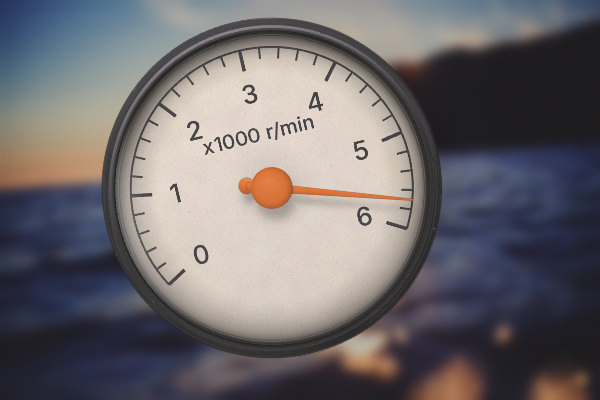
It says 5700 rpm
